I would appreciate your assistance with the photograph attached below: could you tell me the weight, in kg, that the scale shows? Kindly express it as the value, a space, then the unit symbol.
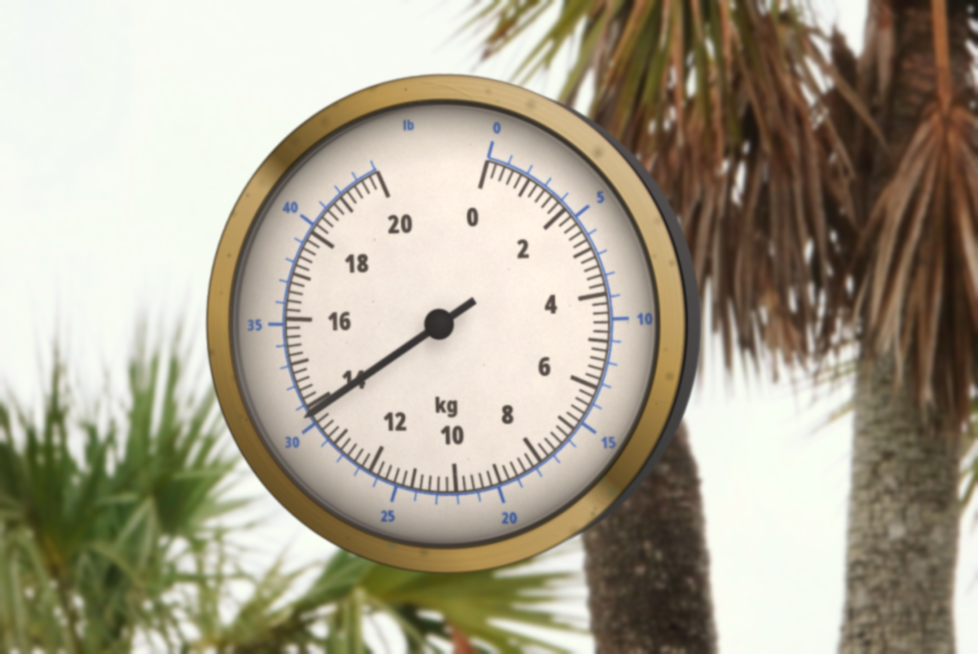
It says 13.8 kg
